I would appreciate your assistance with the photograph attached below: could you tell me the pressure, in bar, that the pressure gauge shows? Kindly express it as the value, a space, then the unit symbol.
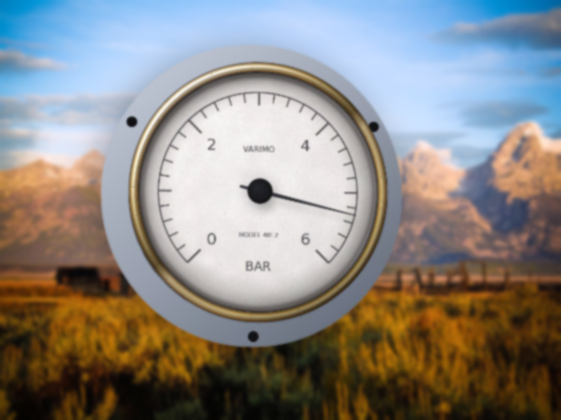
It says 5.3 bar
